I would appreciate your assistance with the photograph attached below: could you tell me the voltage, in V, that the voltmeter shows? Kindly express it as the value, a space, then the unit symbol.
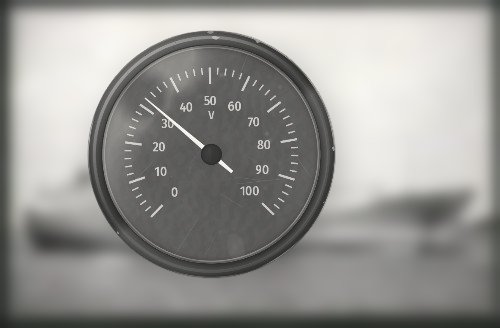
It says 32 V
